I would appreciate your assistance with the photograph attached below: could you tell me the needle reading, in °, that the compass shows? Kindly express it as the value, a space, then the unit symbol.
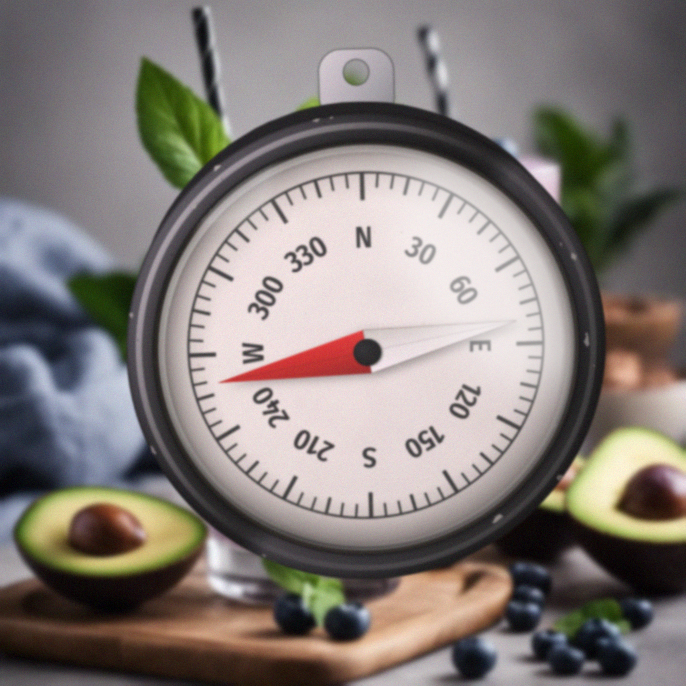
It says 260 °
